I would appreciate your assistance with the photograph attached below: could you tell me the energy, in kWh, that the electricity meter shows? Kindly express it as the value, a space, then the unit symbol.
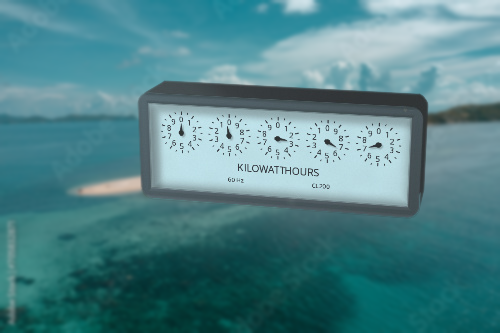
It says 267 kWh
